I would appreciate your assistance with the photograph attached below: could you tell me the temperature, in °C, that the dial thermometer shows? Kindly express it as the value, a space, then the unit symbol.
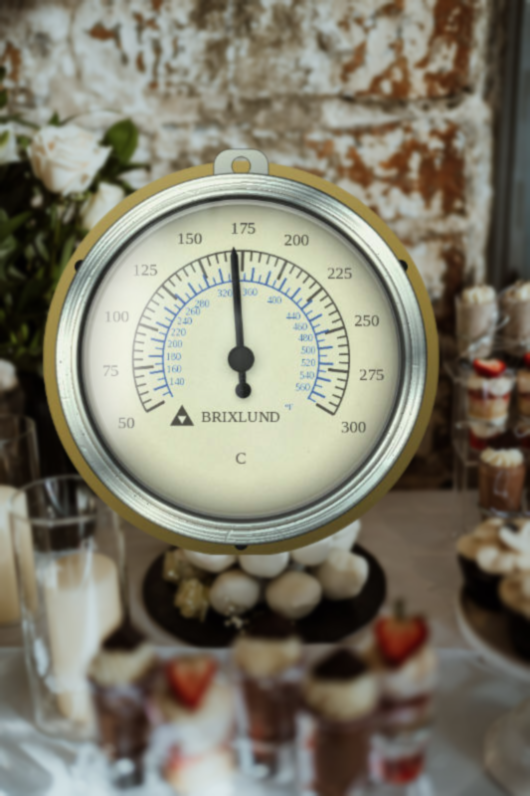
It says 170 °C
